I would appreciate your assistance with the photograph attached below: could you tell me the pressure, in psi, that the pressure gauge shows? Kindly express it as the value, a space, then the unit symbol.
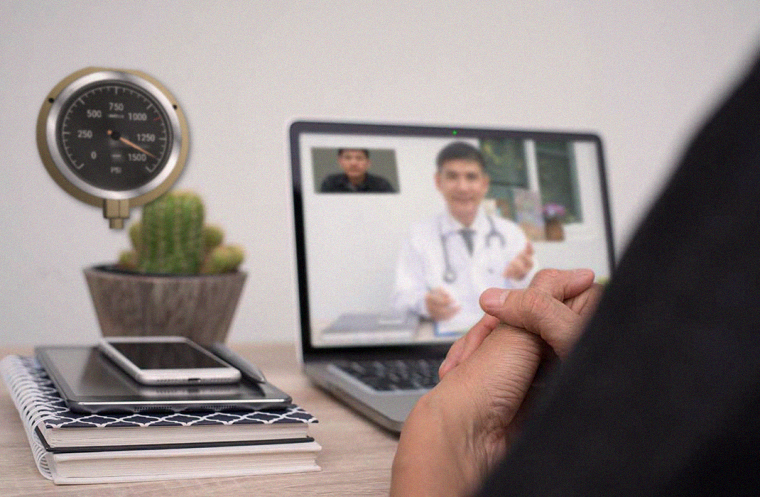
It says 1400 psi
